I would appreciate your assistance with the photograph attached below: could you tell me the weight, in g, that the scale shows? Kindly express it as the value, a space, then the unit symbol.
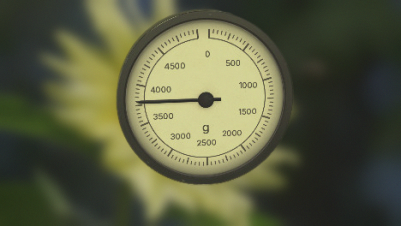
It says 3800 g
